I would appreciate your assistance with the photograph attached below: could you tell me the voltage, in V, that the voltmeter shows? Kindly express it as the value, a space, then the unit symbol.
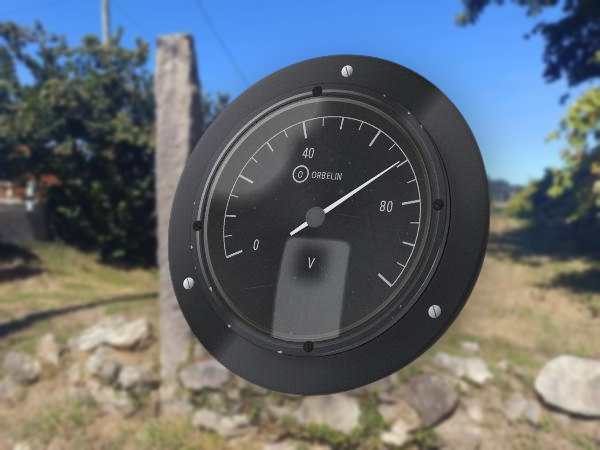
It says 70 V
